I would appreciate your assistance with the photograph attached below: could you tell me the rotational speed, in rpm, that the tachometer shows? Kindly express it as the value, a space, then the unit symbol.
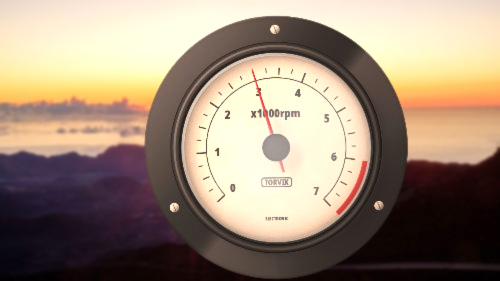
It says 3000 rpm
